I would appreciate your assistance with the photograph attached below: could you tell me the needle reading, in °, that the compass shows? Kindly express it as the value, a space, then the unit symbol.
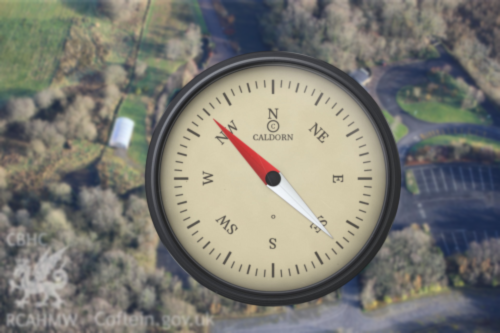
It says 315 °
